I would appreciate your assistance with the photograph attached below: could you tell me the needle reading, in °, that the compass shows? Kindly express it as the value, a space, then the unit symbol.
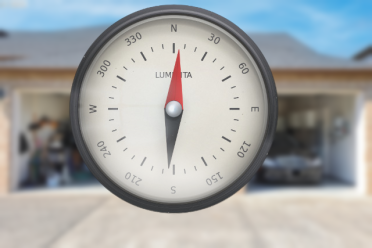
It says 5 °
